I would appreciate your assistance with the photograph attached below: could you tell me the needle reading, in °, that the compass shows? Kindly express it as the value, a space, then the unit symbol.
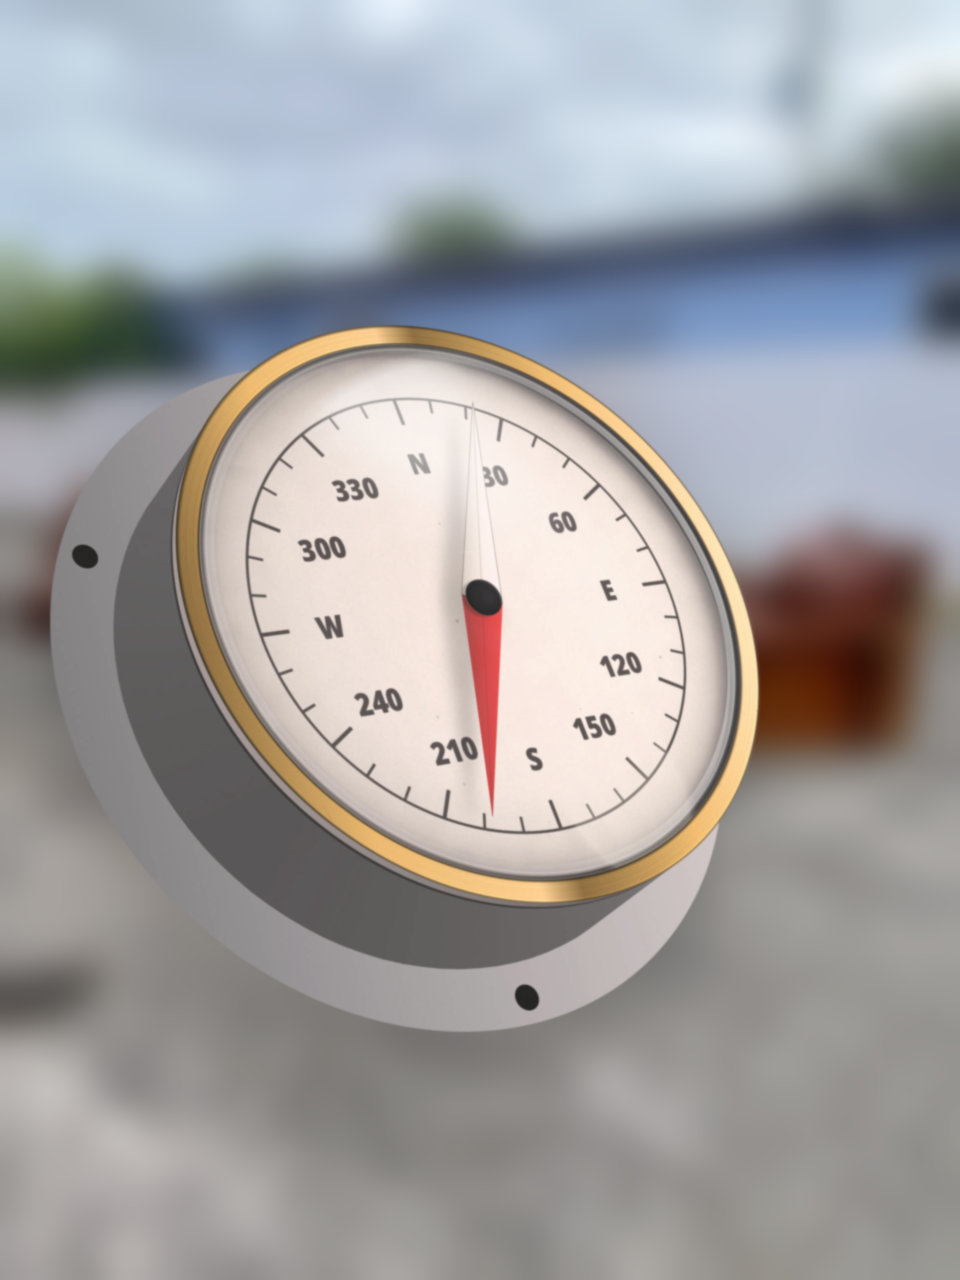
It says 200 °
